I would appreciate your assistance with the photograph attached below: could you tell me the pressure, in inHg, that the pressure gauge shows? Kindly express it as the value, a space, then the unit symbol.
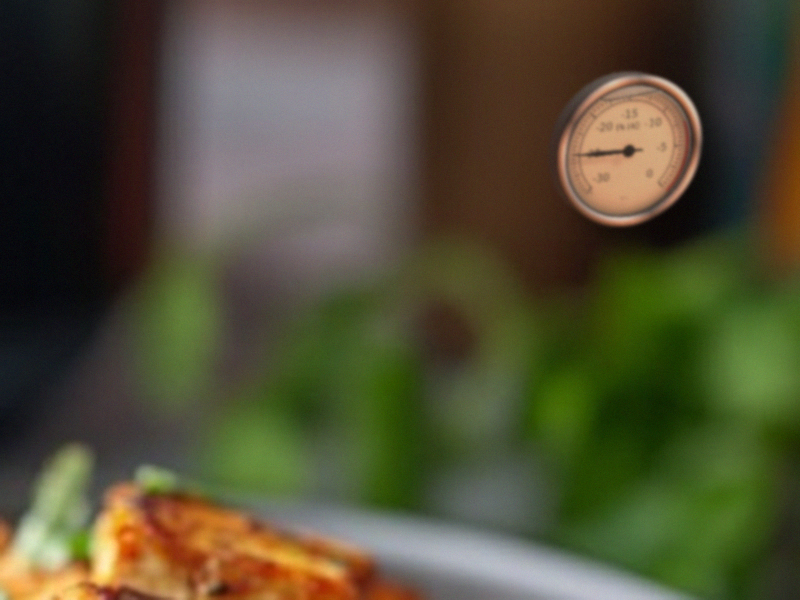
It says -25 inHg
